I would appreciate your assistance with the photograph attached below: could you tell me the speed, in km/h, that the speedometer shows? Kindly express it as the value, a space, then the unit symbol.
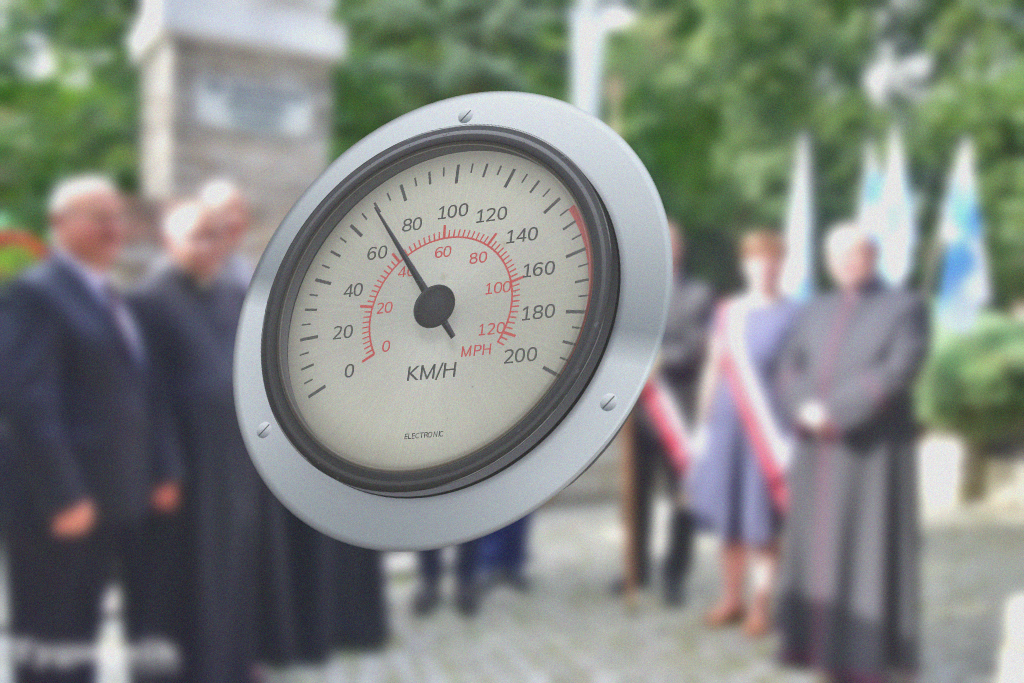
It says 70 km/h
